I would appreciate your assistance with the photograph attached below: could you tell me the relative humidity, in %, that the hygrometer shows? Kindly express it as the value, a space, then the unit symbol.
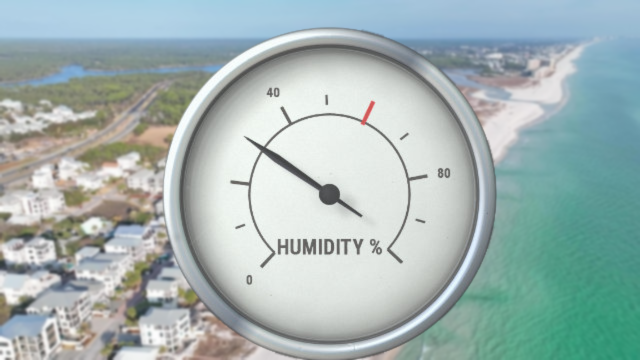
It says 30 %
